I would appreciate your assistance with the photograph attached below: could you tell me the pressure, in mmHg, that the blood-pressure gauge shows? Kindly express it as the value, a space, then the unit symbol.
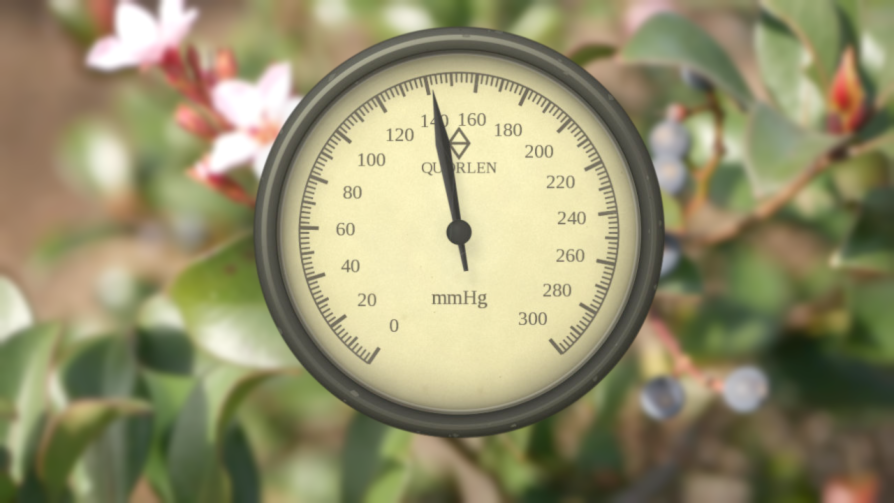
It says 142 mmHg
